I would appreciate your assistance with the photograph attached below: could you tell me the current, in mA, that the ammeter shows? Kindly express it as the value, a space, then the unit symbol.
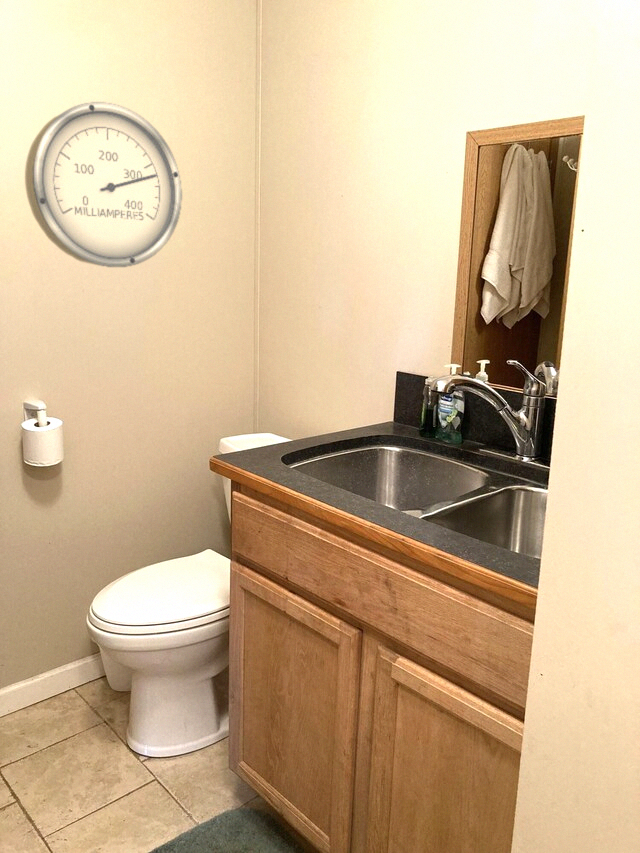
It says 320 mA
